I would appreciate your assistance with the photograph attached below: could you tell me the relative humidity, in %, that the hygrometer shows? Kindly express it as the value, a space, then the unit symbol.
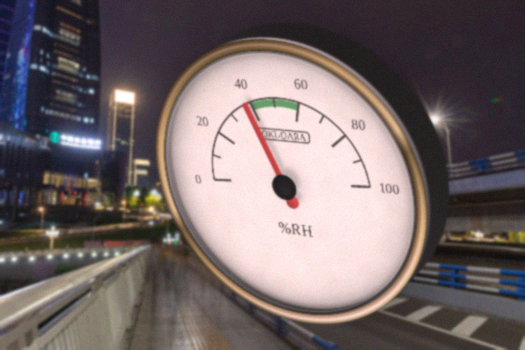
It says 40 %
